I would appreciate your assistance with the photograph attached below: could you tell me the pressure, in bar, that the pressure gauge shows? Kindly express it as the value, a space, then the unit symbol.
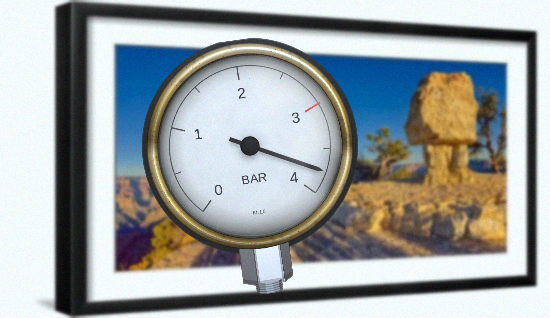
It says 3.75 bar
